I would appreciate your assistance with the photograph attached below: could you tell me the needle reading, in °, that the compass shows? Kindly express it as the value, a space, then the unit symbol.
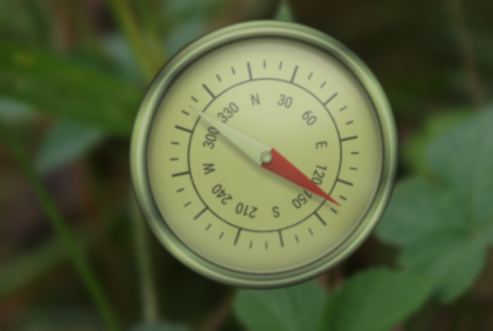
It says 135 °
